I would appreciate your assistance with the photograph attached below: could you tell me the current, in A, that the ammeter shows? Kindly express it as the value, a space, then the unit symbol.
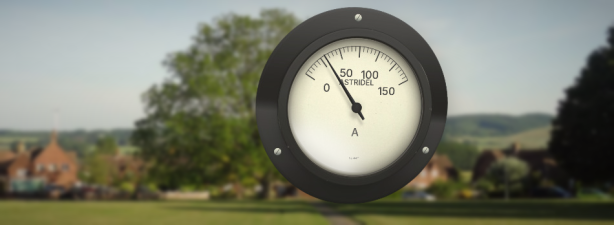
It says 30 A
